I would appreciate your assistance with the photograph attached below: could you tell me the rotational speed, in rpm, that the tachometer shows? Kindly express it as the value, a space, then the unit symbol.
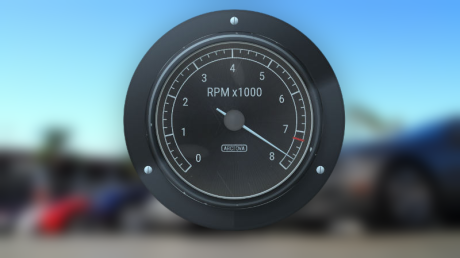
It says 7700 rpm
